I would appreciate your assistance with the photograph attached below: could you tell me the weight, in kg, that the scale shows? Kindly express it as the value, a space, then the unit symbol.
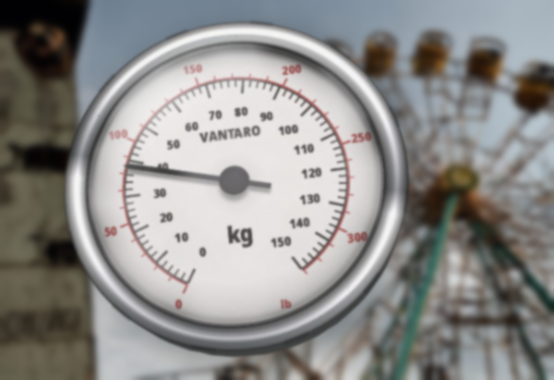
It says 38 kg
